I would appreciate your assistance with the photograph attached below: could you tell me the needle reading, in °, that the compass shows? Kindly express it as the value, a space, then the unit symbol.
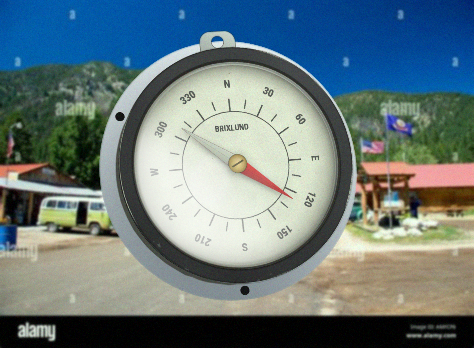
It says 127.5 °
